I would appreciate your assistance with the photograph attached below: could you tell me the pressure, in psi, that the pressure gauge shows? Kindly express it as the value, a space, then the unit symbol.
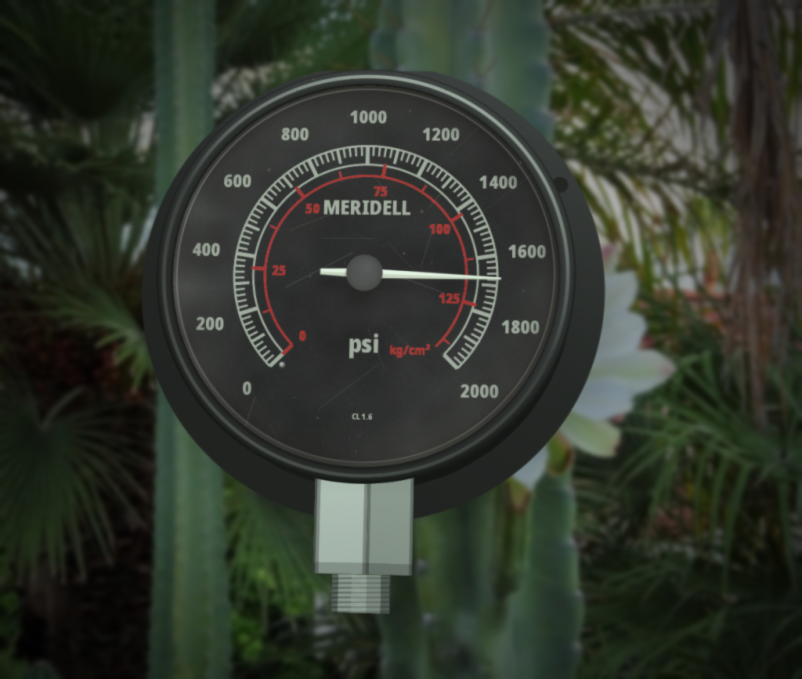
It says 1680 psi
